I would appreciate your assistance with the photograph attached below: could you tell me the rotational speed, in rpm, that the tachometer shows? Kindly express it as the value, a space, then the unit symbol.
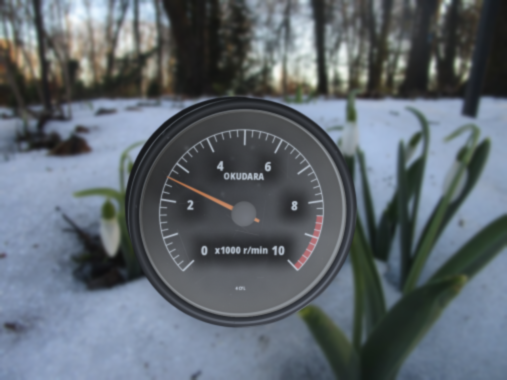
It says 2600 rpm
